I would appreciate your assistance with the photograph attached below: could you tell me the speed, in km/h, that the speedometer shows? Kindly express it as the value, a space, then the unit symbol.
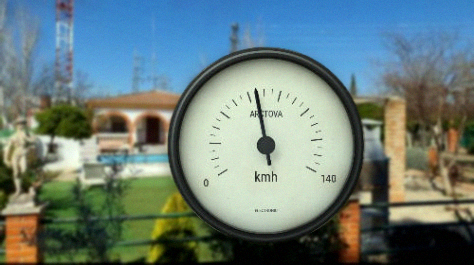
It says 65 km/h
